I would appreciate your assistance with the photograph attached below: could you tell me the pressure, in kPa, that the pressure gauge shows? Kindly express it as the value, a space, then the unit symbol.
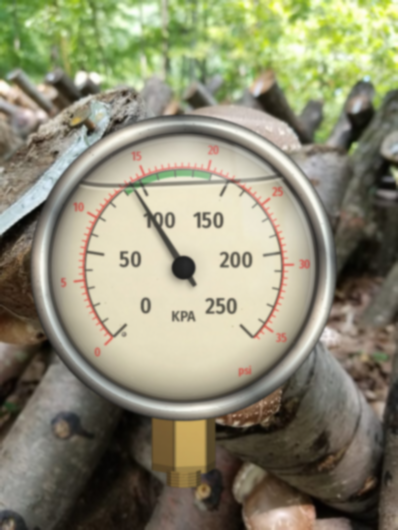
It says 95 kPa
